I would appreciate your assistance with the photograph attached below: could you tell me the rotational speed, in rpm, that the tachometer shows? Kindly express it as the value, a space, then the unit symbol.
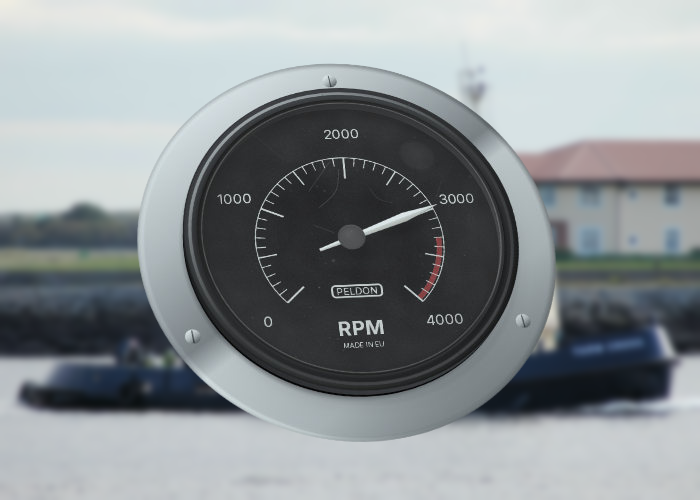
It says 3000 rpm
